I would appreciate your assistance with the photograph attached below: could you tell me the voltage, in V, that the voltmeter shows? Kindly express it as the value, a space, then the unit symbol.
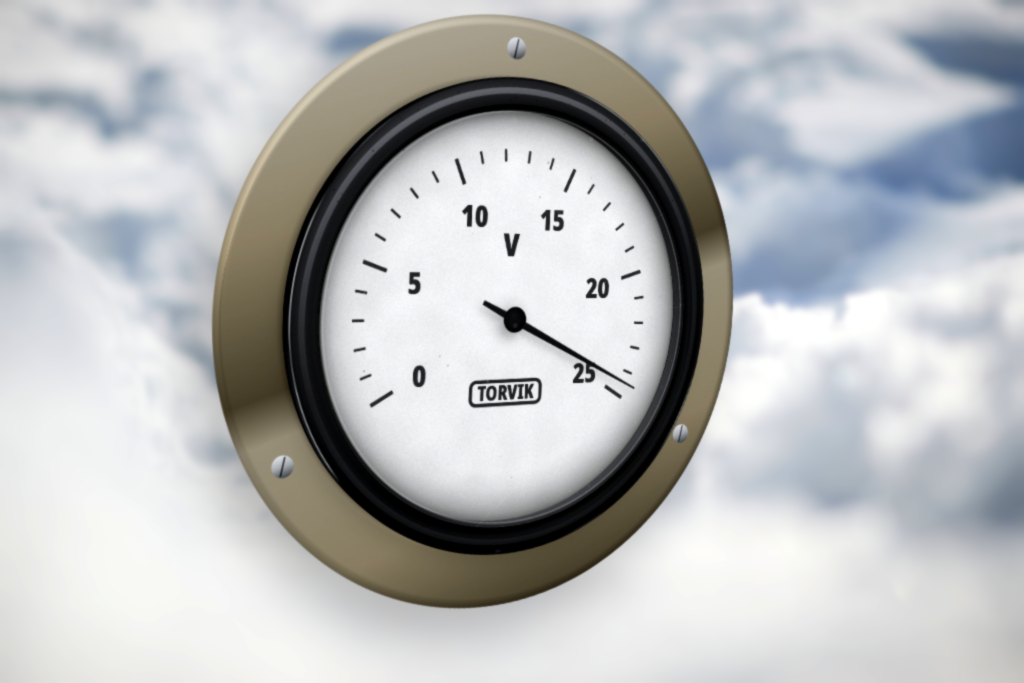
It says 24.5 V
